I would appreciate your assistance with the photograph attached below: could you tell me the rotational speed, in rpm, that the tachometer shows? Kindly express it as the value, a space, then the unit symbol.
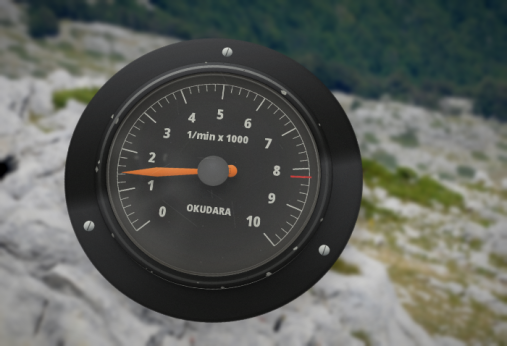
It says 1400 rpm
